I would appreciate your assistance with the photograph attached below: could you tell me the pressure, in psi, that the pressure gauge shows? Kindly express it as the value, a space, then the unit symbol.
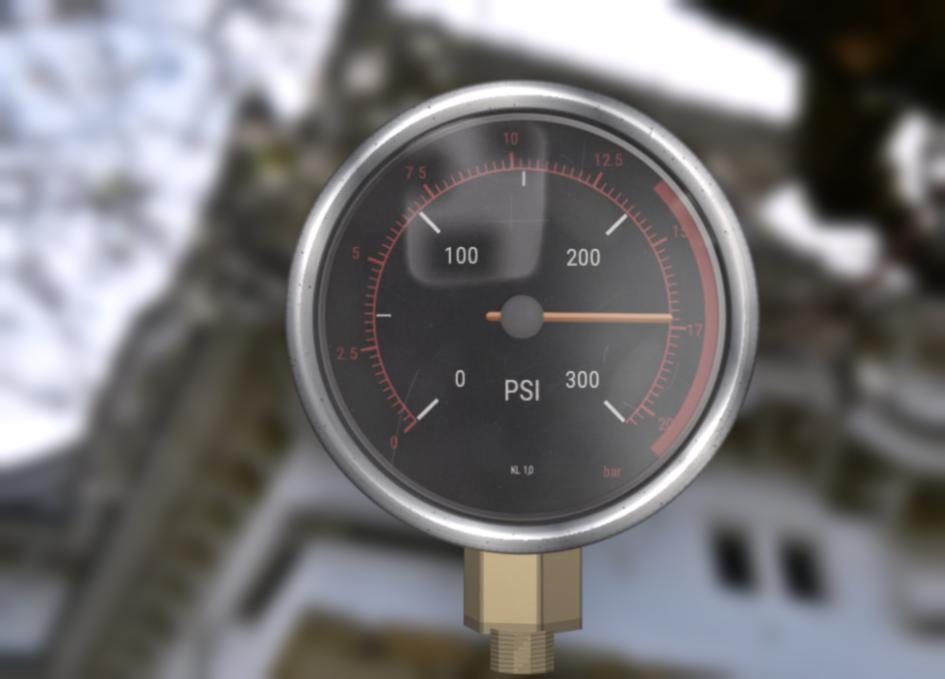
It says 250 psi
